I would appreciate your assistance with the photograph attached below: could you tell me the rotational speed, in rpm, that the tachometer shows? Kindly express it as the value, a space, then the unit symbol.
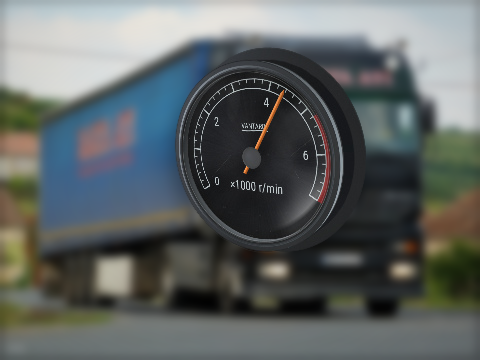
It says 4400 rpm
